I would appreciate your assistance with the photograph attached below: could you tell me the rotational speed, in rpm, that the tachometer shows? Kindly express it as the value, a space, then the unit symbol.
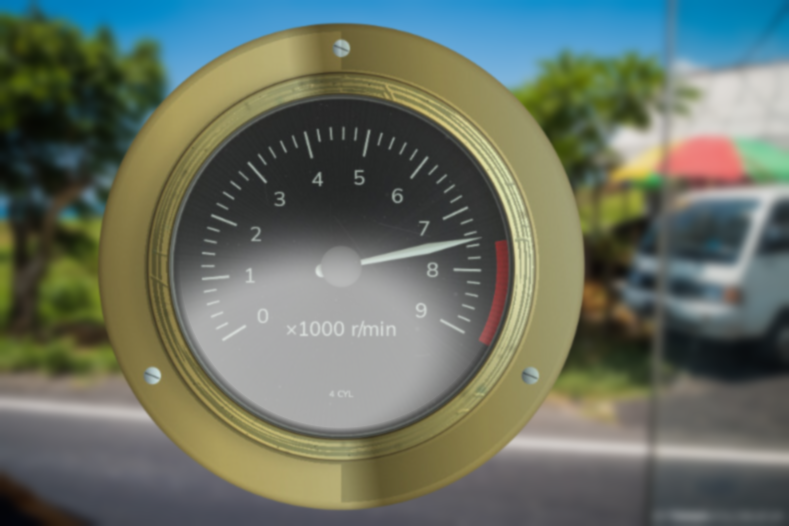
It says 7500 rpm
